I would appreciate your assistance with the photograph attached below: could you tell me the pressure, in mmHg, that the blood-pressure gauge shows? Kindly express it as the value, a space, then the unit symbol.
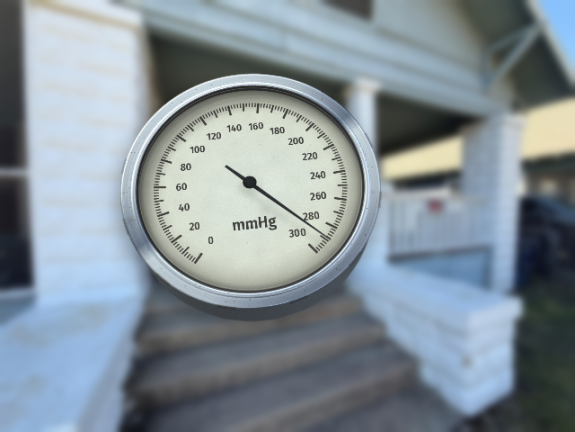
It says 290 mmHg
